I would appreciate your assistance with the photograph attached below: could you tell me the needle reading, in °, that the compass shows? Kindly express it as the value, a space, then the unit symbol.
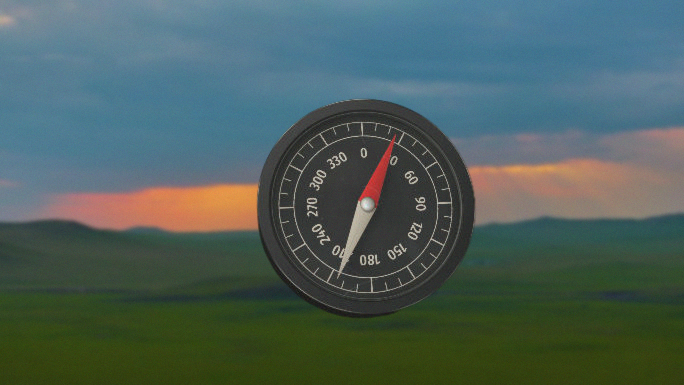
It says 25 °
